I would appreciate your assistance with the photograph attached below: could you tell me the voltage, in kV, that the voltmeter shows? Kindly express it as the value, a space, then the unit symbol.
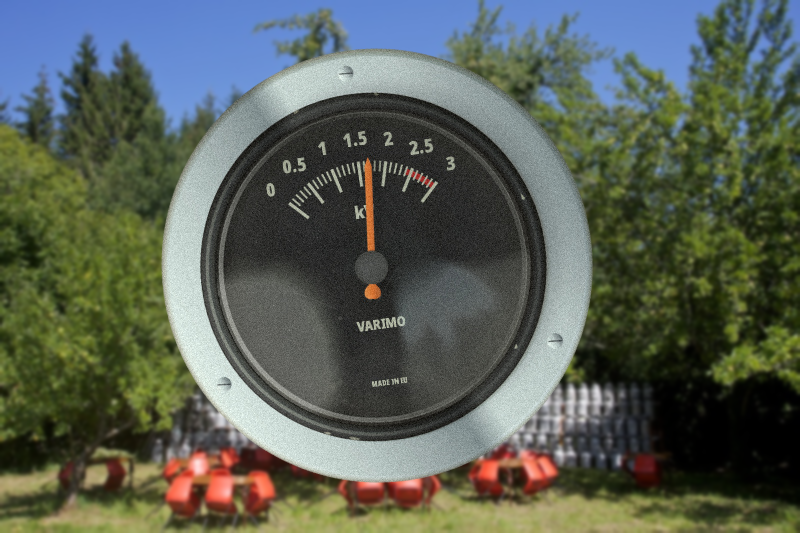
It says 1.7 kV
